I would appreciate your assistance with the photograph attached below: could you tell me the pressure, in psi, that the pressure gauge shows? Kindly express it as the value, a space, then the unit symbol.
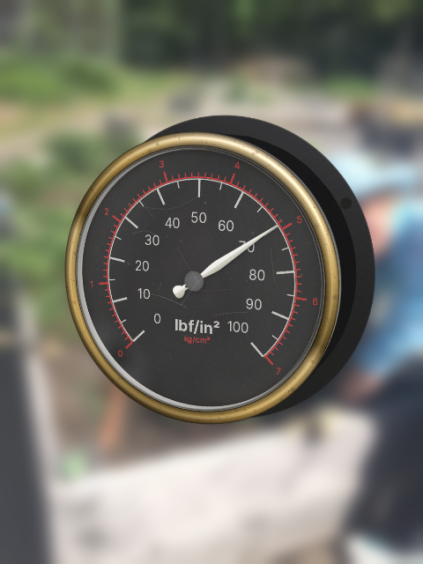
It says 70 psi
